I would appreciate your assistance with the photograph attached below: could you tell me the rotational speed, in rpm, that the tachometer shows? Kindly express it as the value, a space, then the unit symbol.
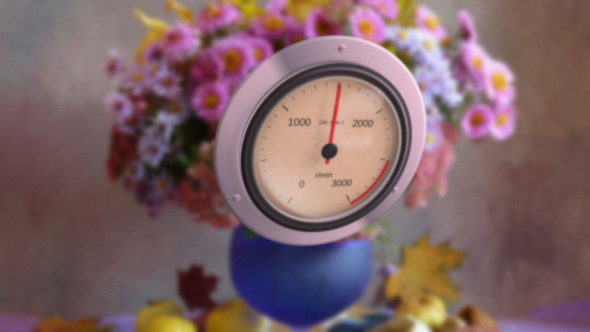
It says 1500 rpm
